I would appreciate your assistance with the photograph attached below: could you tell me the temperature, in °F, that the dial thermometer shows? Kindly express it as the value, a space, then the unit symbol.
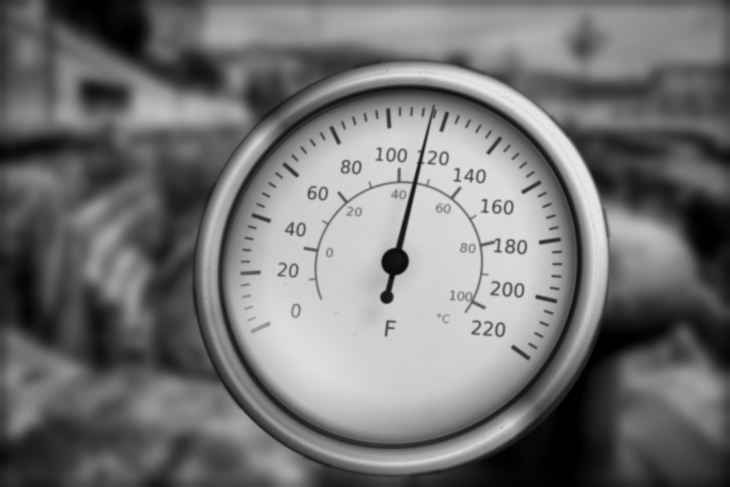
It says 116 °F
